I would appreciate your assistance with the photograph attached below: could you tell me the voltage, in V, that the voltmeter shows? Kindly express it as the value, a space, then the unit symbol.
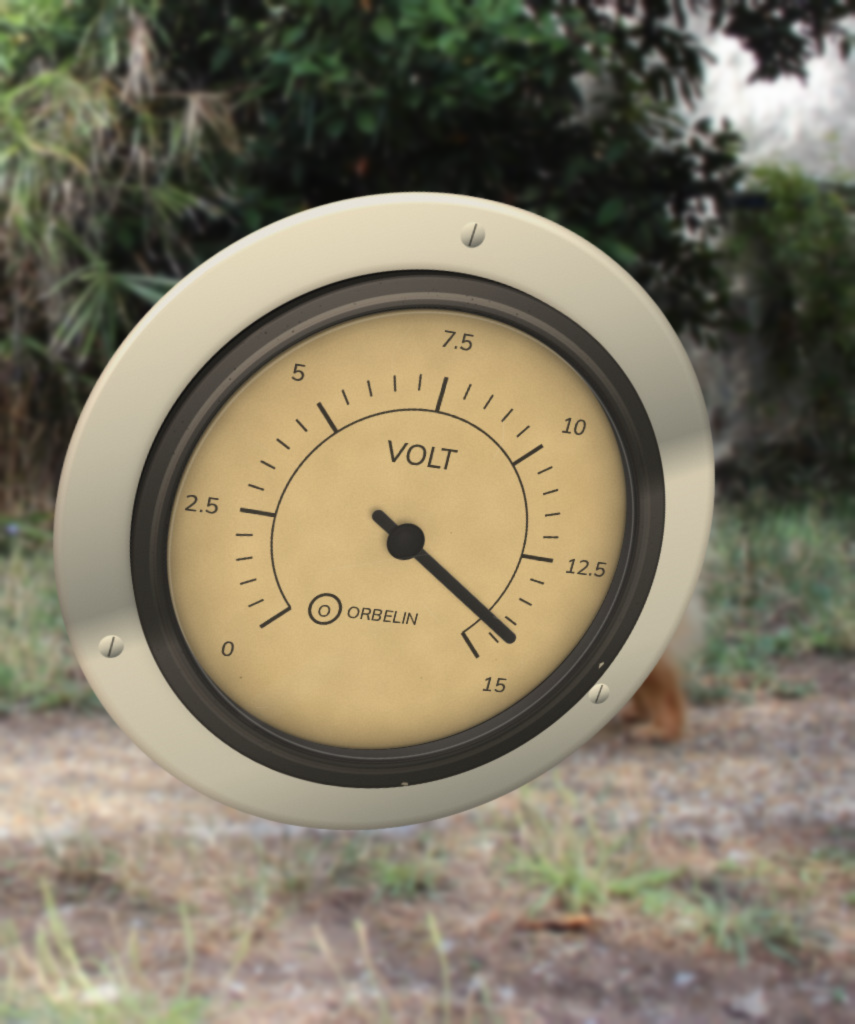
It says 14.25 V
